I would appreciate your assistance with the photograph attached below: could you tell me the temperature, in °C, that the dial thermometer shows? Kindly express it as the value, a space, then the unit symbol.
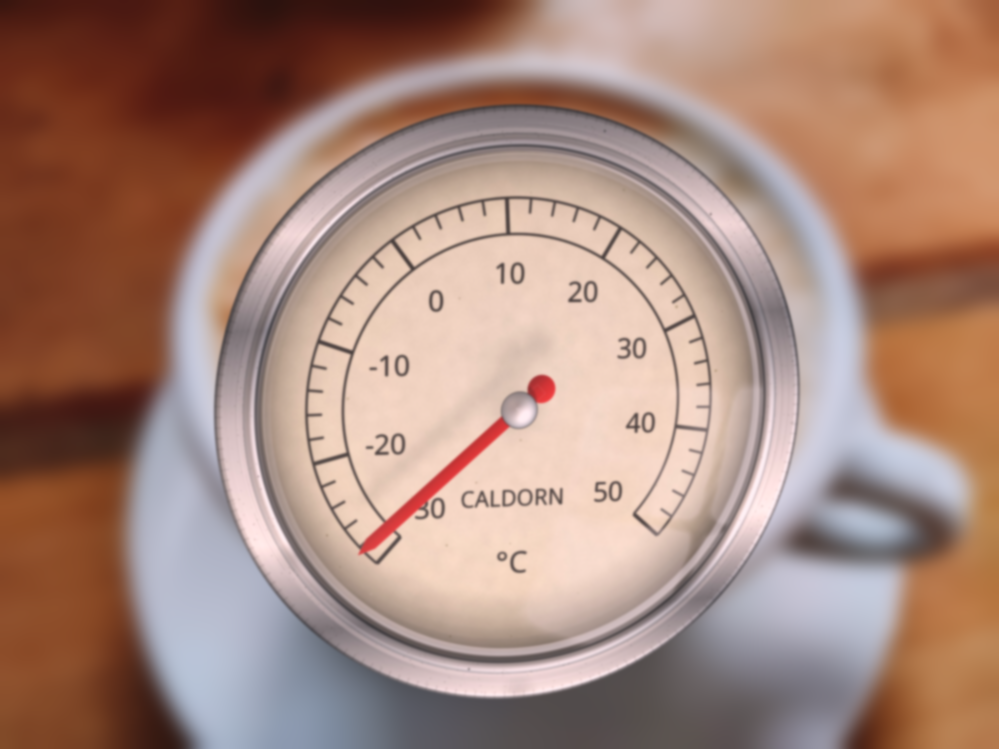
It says -28 °C
